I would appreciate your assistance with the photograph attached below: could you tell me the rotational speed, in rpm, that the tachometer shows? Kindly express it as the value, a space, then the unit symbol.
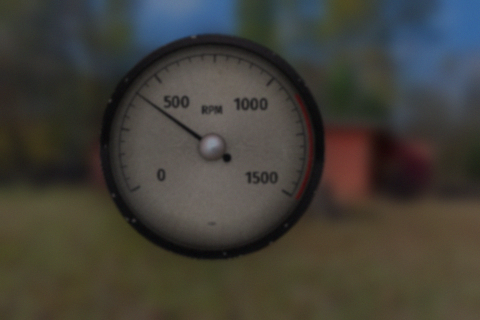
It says 400 rpm
